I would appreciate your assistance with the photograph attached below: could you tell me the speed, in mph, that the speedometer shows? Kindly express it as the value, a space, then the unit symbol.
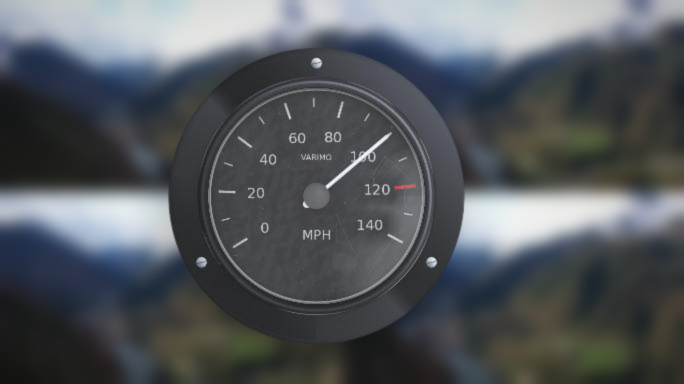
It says 100 mph
